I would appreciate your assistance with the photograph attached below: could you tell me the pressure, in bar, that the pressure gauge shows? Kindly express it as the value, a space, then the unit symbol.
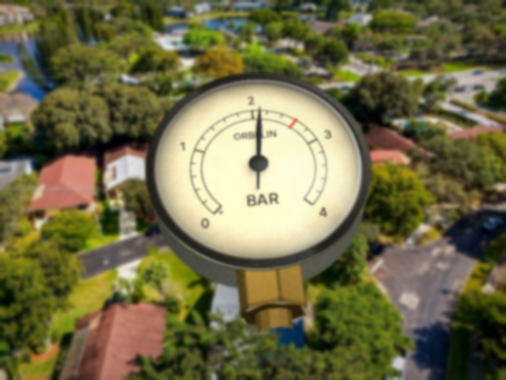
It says 2.1 bar
